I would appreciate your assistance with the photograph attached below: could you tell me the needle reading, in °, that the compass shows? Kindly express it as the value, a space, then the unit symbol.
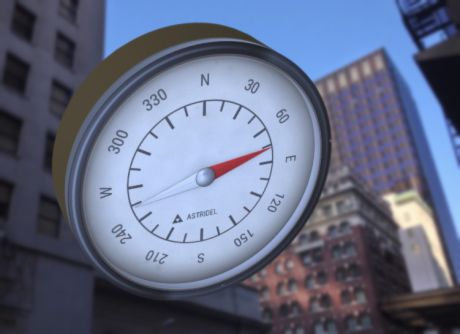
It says 75 °
